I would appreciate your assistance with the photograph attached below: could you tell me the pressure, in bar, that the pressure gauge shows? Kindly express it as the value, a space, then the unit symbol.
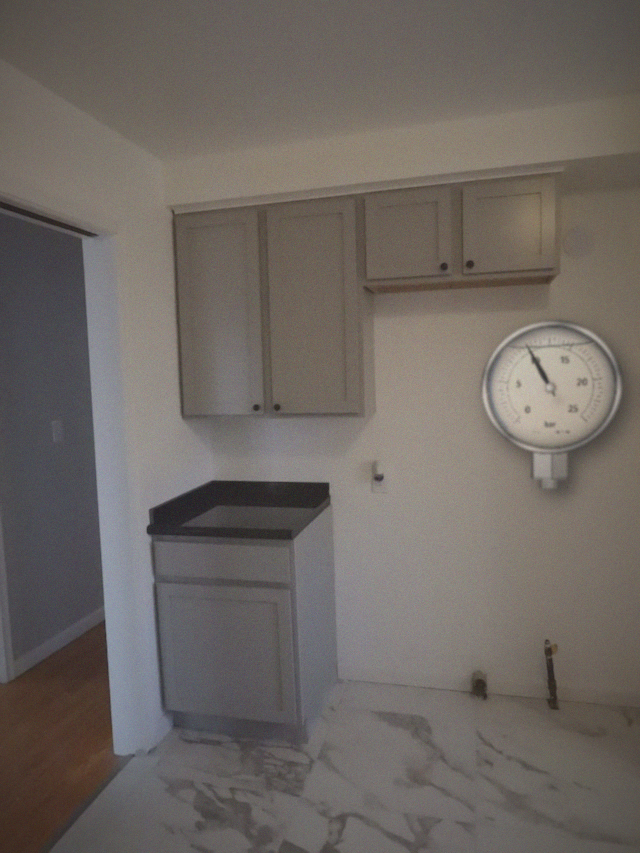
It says 10 bar
